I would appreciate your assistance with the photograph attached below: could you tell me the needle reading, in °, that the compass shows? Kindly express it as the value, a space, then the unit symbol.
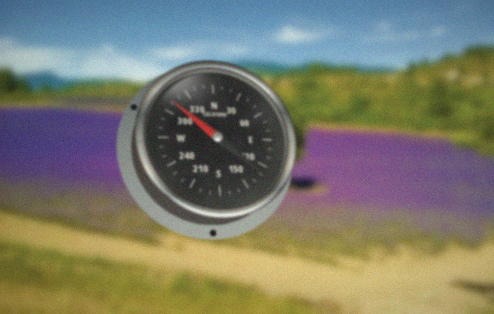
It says 310 °
